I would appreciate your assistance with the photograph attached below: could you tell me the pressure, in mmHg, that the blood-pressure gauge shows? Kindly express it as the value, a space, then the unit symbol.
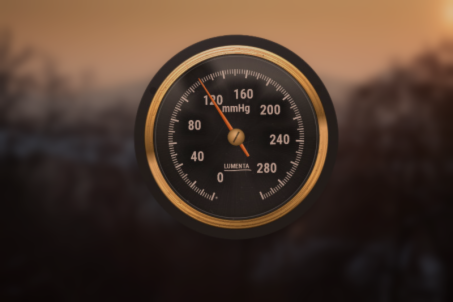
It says 120 mmHg
